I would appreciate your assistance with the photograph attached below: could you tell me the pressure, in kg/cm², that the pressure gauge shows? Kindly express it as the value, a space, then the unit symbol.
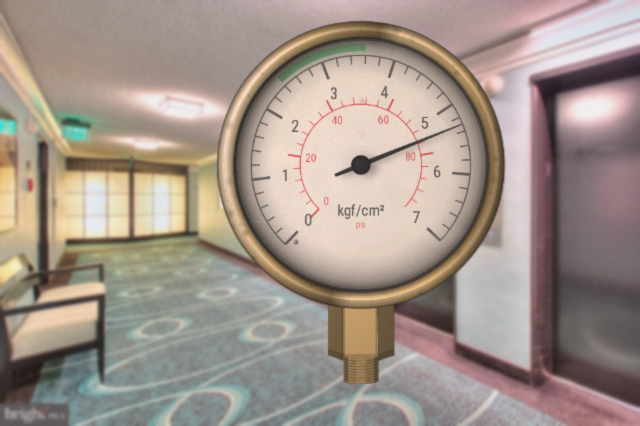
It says 5.3 kg/cm²
